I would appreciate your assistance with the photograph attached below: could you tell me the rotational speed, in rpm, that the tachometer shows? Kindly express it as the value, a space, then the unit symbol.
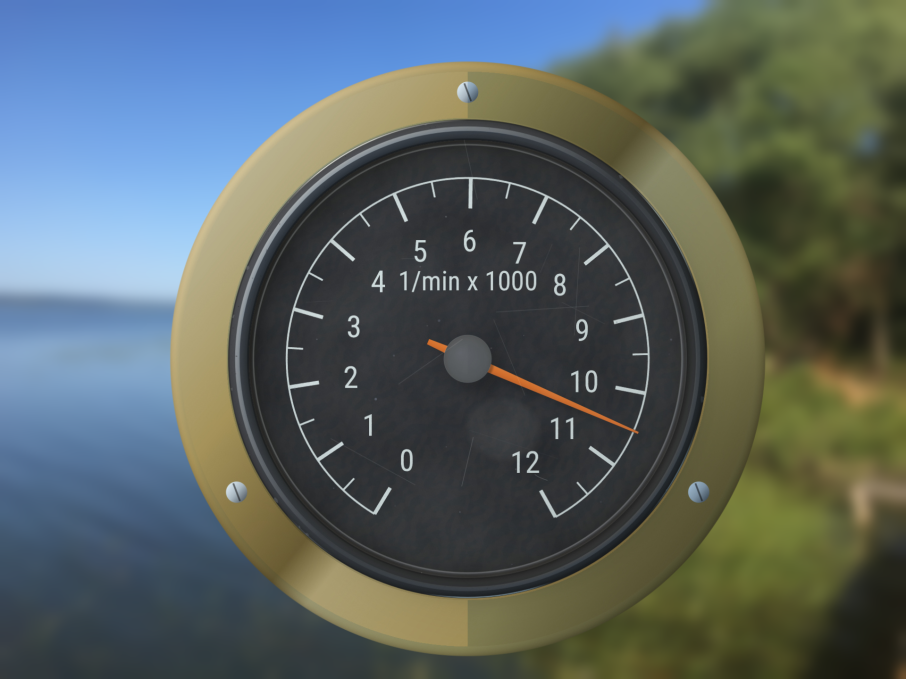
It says 10500 rpm
